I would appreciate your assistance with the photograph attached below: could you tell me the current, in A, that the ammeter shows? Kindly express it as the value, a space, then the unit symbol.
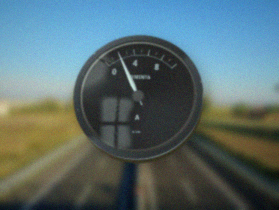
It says 2 A
